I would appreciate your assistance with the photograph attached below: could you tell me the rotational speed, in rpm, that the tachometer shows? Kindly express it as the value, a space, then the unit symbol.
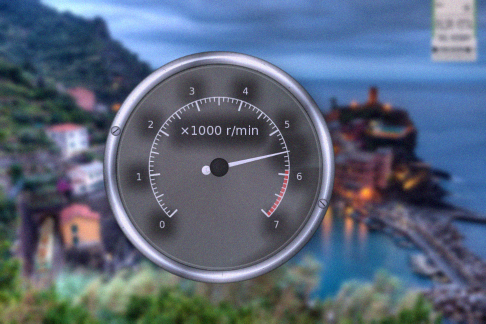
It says 5500 rpm
